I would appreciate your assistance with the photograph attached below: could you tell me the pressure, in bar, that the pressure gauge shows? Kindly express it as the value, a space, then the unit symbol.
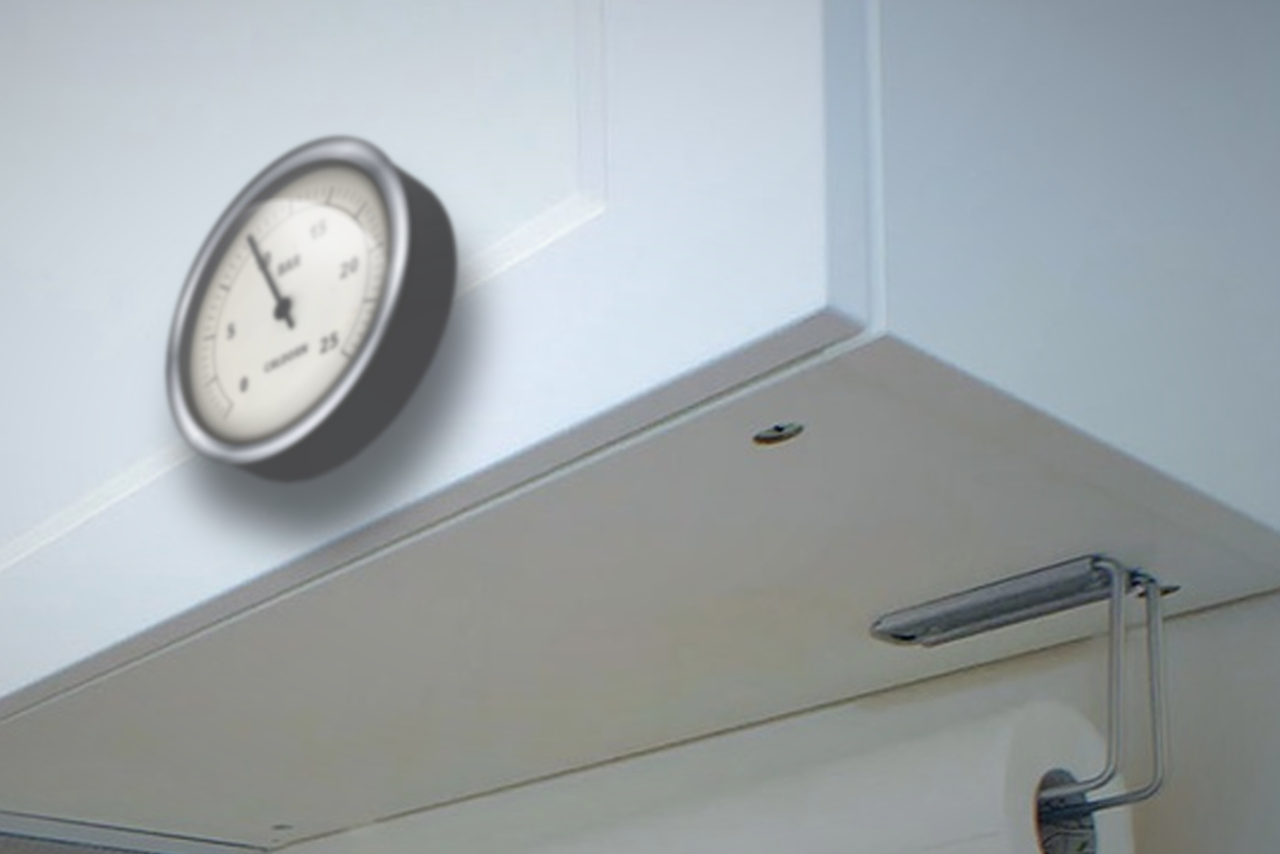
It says 10 bar
